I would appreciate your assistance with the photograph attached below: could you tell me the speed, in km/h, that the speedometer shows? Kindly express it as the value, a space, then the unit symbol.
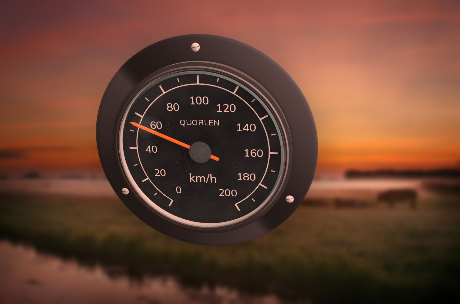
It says 55 km/h
